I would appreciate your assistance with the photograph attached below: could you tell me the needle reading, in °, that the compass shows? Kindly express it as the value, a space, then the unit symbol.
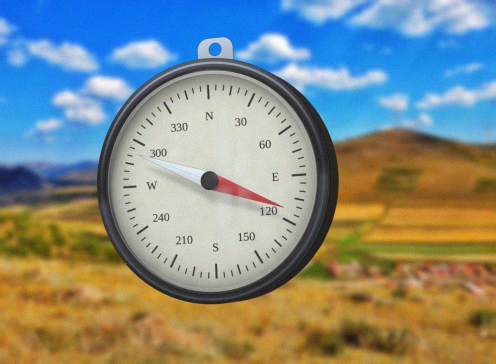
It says 112.5 °
